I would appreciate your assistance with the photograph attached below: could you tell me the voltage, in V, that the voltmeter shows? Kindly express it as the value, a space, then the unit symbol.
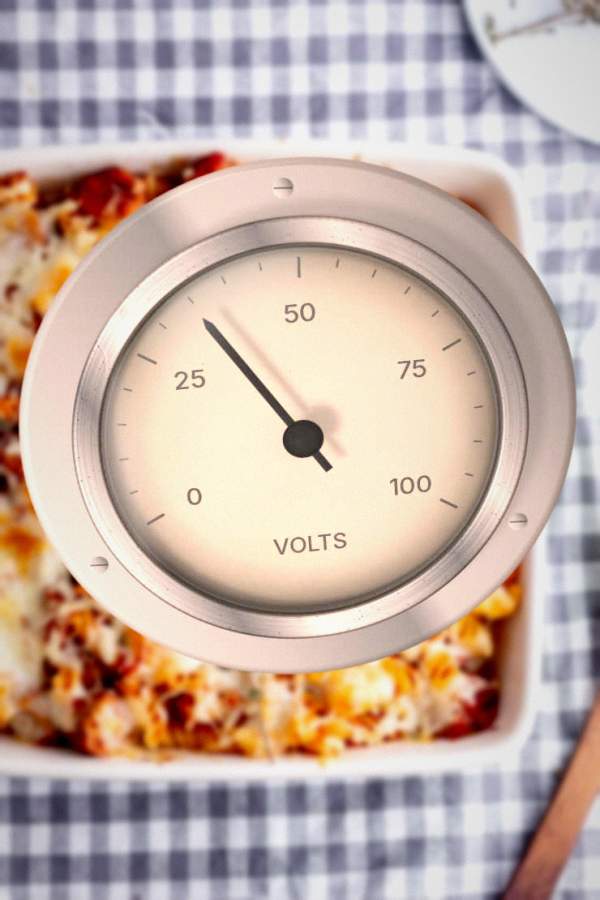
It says 35 V
